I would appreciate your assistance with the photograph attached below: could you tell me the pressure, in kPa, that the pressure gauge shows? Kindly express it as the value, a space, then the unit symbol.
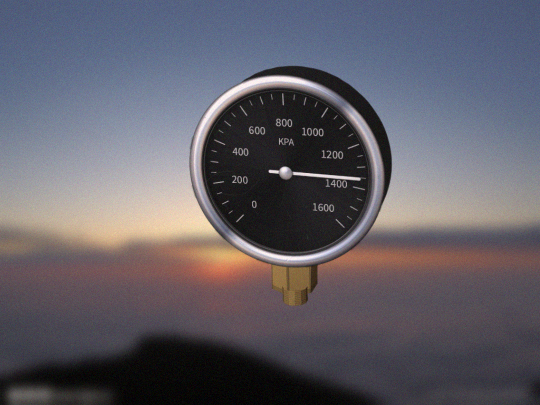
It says 1350 kPa
